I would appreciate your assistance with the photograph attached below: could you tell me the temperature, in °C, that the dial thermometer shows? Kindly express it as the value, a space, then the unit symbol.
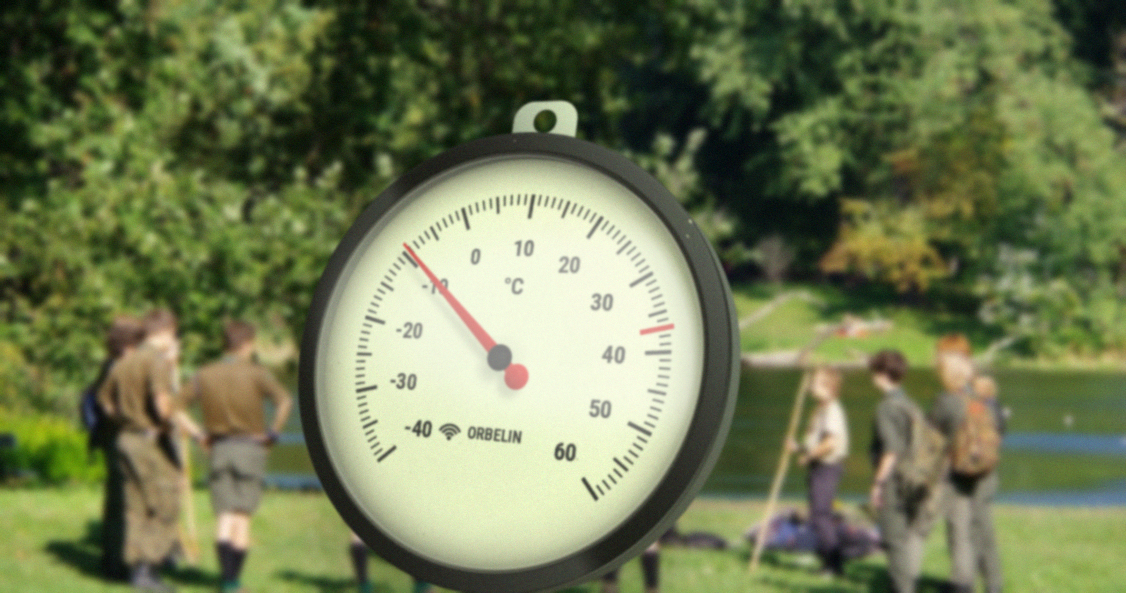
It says -9 °C
